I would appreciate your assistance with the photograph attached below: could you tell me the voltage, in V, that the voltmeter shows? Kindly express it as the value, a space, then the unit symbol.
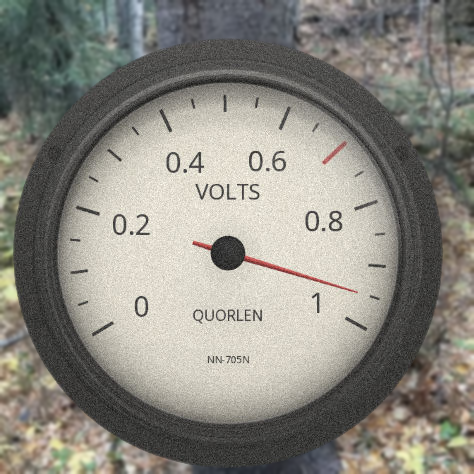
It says 0.95 V
